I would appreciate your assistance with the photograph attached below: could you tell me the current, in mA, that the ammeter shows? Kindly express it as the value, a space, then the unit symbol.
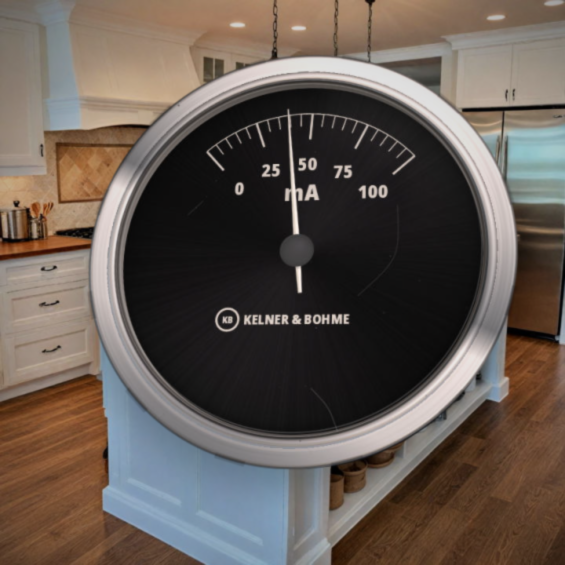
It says 40 mA
